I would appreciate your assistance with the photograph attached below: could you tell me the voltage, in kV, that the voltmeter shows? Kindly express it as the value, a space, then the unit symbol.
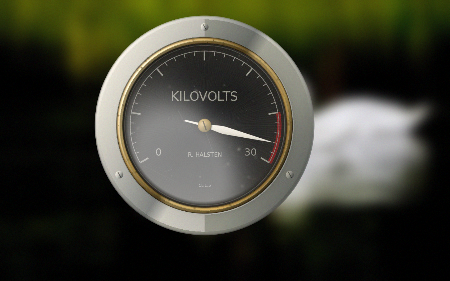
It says 28 kV
